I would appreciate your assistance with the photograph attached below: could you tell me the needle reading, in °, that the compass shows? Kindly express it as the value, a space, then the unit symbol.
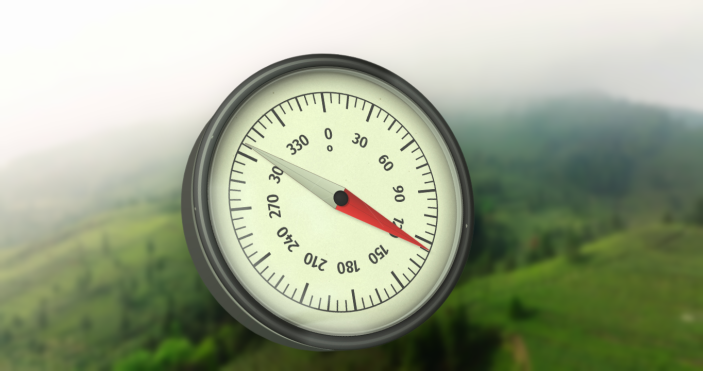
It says 125 °
